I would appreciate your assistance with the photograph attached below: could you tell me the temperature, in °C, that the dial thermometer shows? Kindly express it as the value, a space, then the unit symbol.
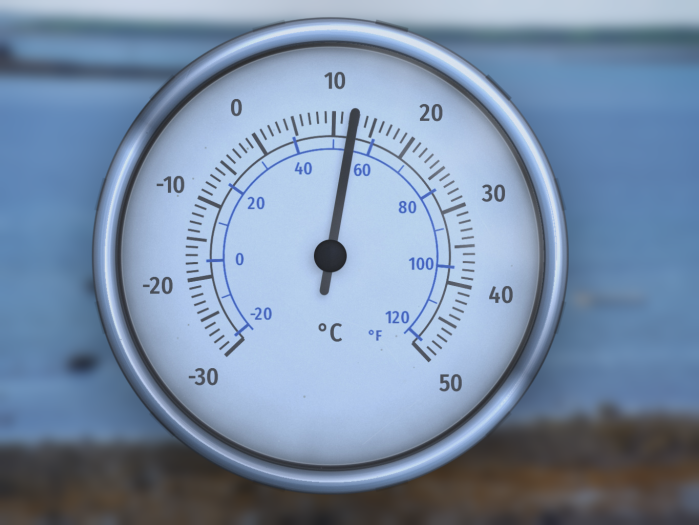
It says 12.5 °C
